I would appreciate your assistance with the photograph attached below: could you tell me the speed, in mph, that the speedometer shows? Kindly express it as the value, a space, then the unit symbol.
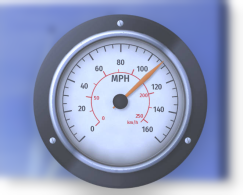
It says 107.5 mph
